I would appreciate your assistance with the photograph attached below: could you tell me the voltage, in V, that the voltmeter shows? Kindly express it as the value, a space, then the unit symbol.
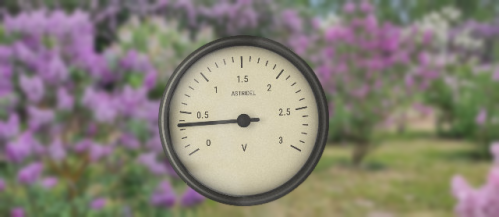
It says 0.35 V
